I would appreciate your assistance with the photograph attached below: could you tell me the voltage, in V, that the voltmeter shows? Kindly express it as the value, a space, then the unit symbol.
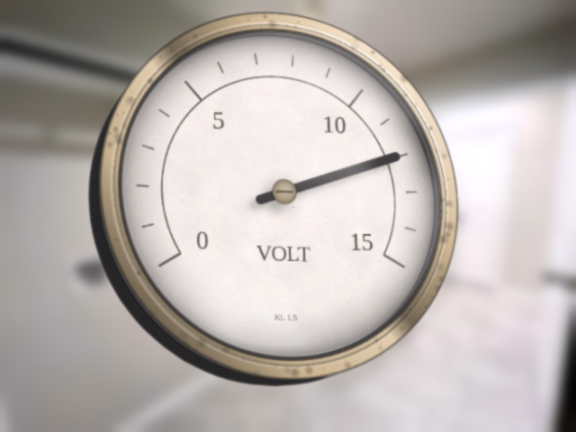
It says 12 V
